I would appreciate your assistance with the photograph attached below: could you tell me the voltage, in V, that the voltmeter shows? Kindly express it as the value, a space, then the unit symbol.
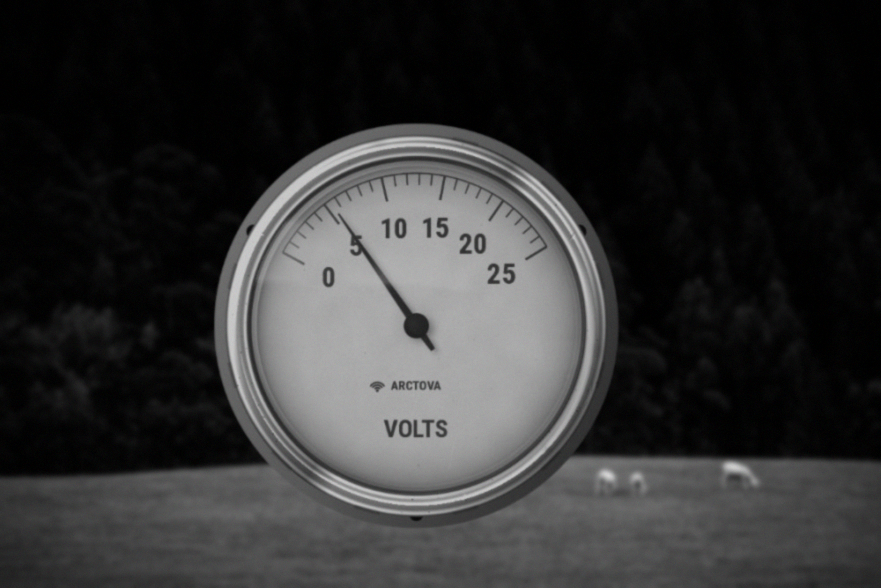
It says 5.5 V
